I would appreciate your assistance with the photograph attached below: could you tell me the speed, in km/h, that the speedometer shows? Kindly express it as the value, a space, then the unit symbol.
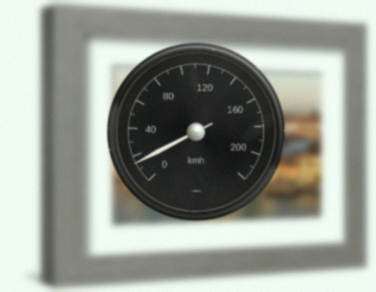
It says 15 km/h
